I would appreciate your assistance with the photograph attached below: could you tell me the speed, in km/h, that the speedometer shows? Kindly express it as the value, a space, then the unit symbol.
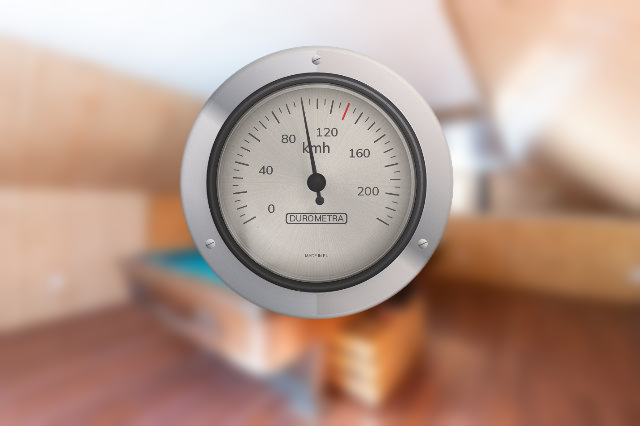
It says 100 km/h
